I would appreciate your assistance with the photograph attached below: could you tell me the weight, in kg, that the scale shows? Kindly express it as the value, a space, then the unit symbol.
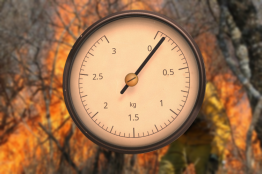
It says 0.1 kg
